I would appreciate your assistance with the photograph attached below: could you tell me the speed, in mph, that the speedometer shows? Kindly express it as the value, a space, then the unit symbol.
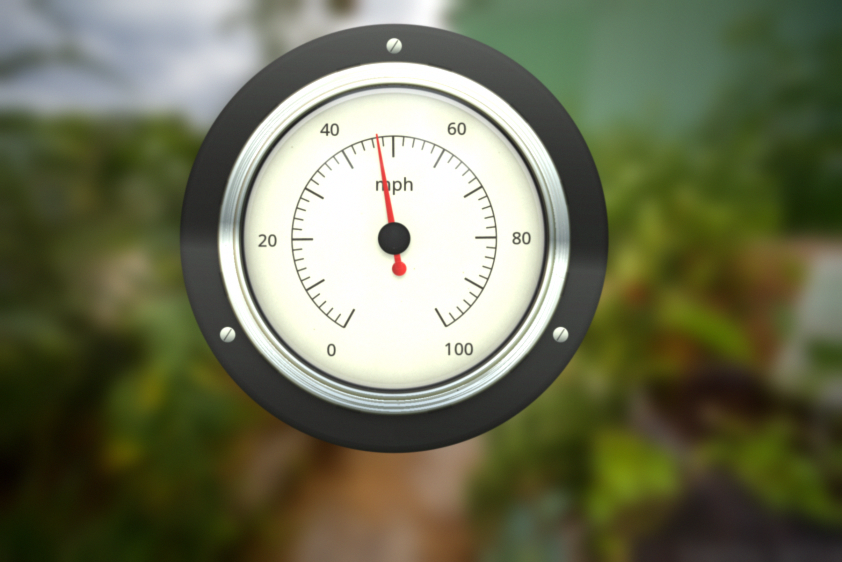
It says 47 mph
